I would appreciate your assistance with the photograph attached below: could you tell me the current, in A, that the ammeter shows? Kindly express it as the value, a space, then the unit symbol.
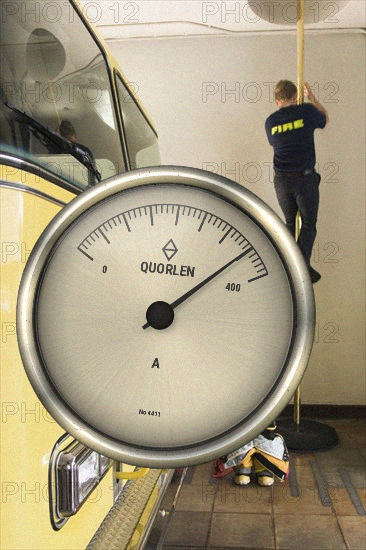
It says 350 A
